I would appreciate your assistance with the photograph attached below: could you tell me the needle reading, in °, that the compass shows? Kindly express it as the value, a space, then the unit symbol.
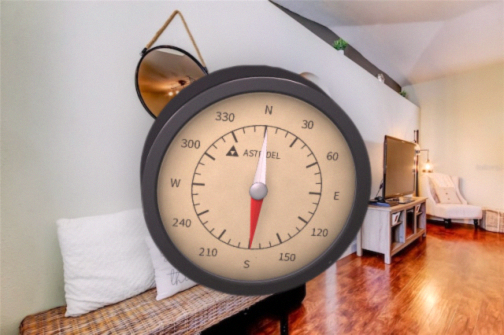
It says 180 °
